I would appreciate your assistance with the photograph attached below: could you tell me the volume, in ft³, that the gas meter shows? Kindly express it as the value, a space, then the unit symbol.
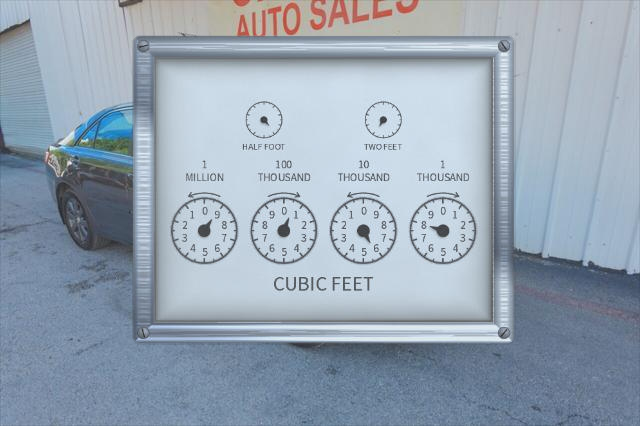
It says 905800 ft³
